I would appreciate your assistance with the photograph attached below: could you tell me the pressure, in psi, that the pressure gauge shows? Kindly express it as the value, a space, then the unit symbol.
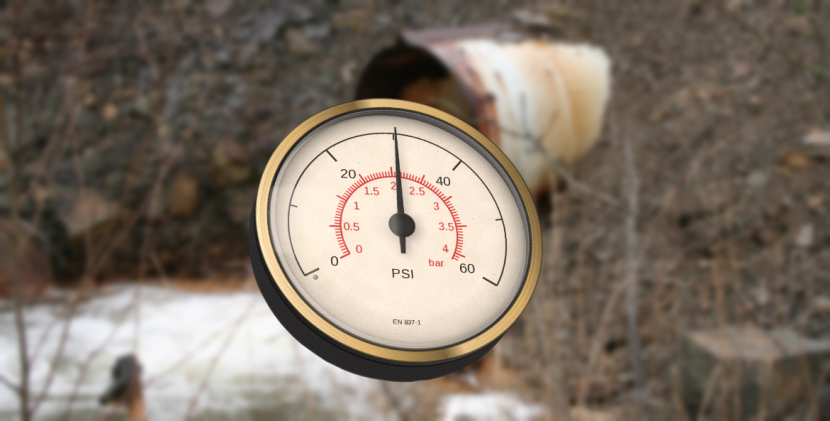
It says 30 psi
